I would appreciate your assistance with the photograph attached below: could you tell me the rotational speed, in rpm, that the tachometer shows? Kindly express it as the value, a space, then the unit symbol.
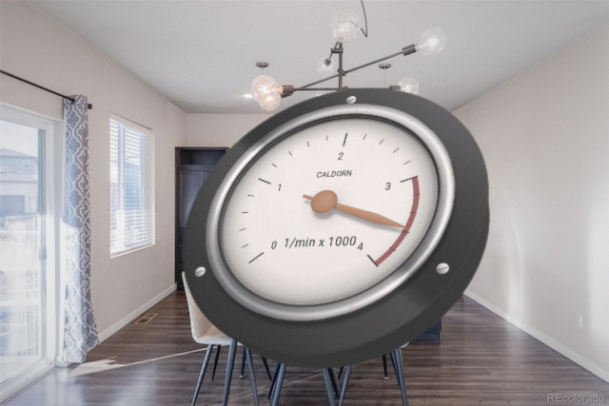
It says 3600 rpm
